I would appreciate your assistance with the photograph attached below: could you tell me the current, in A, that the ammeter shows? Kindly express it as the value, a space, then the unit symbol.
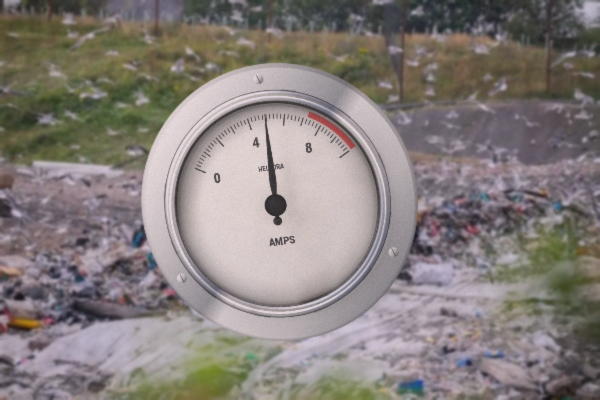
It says 5 A
